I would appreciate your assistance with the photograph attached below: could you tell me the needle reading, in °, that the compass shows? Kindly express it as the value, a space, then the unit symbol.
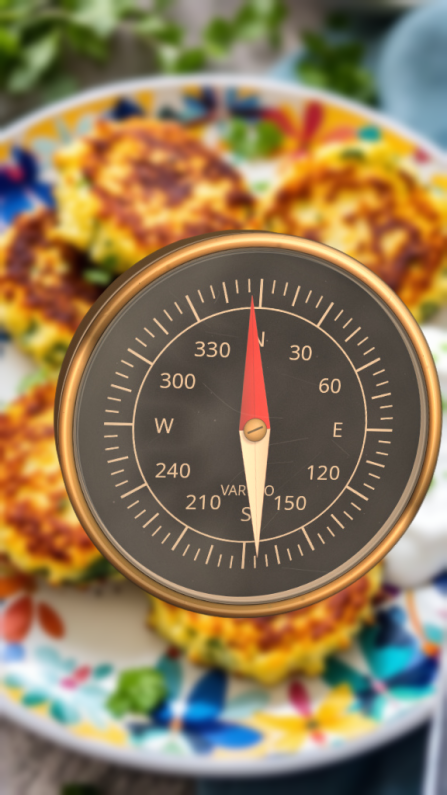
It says 355 °
